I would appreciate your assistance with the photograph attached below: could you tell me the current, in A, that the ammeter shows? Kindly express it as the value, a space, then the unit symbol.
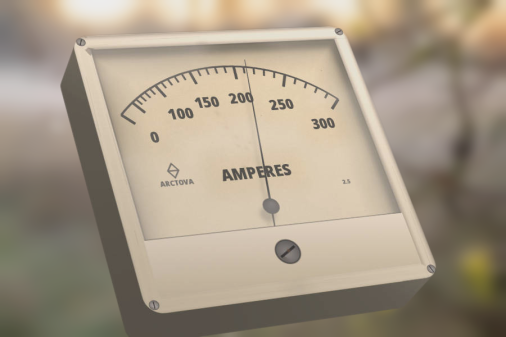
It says 210 A
